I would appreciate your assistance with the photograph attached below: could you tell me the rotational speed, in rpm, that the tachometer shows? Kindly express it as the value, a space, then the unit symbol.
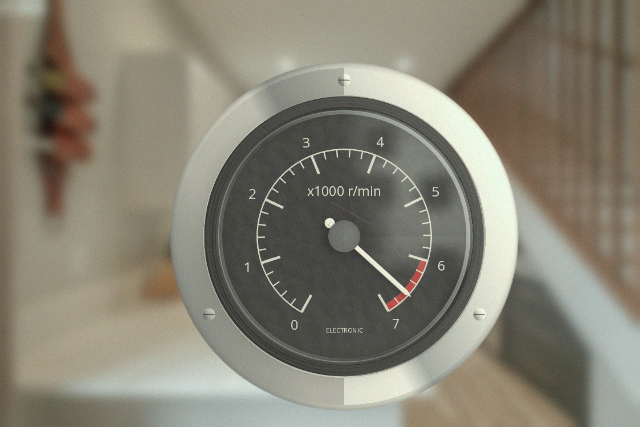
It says 6600 rpm
